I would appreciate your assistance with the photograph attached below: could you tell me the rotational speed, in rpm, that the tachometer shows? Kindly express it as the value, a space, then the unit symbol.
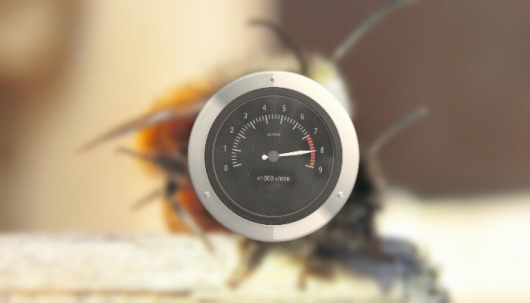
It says 8000 rpm
